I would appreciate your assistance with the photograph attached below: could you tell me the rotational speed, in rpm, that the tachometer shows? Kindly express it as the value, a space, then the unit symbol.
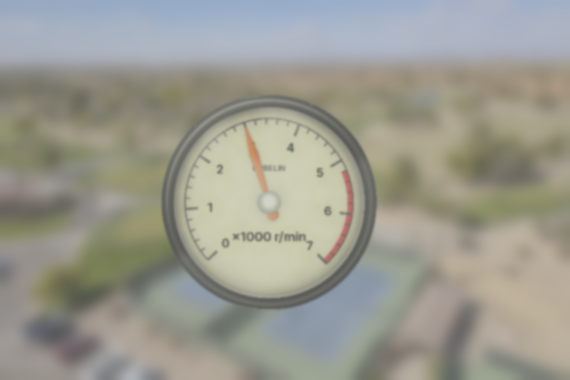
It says 3000 rpm
